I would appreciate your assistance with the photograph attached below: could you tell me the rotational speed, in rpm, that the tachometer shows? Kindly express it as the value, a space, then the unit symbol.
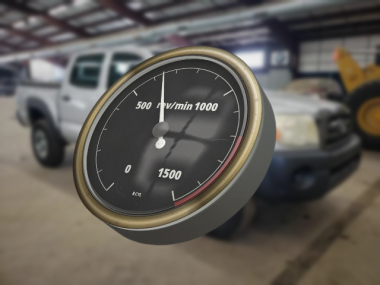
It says 650 rpm
